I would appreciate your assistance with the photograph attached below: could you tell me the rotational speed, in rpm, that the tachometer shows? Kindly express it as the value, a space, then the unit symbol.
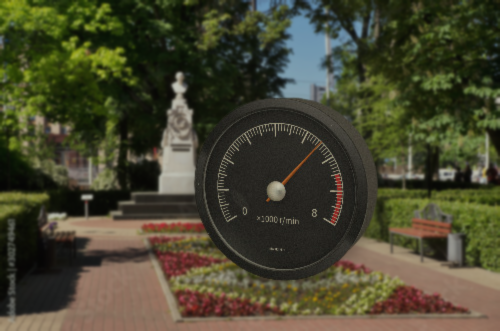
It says 5500 rpm
